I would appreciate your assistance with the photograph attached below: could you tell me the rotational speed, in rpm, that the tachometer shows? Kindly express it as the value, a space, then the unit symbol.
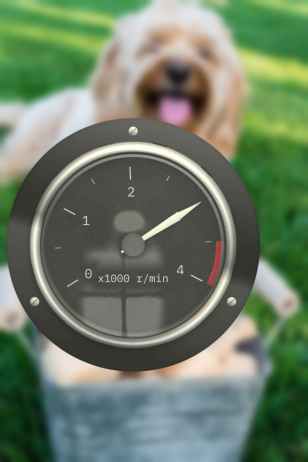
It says 3000 rpm
